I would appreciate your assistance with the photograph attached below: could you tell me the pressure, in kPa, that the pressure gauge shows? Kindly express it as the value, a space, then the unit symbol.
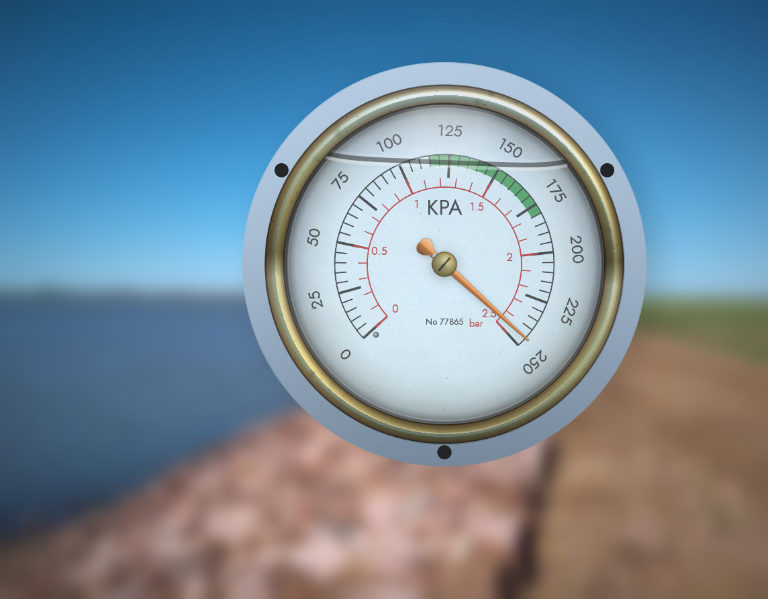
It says 245 kPa
